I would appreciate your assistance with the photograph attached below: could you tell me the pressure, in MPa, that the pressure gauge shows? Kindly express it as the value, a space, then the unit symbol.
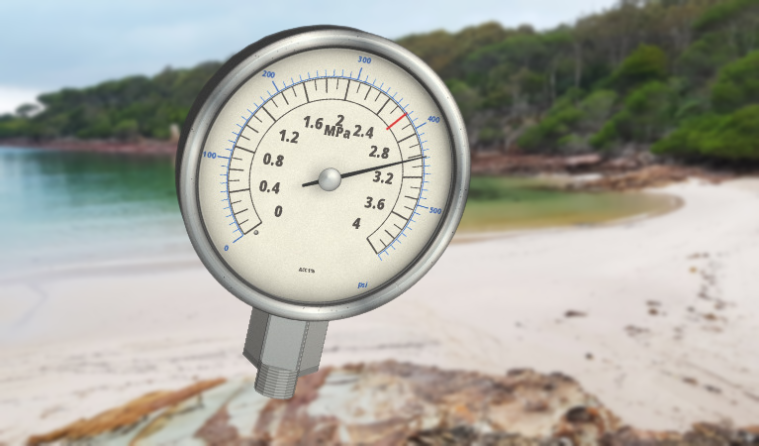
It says 3 MPa
